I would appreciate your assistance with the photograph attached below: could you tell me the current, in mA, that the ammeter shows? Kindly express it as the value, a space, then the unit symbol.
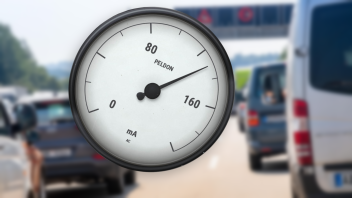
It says 130 mA
